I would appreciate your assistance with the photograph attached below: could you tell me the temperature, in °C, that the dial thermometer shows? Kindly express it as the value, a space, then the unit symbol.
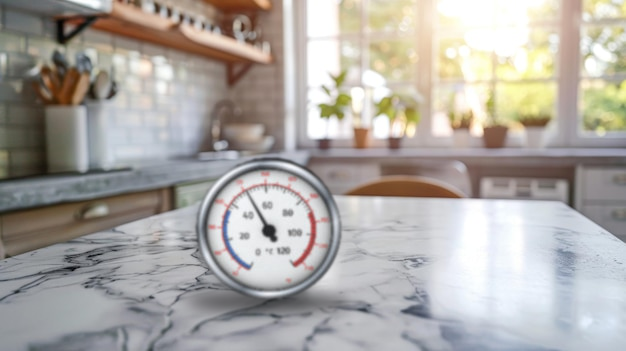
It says 50 °C
